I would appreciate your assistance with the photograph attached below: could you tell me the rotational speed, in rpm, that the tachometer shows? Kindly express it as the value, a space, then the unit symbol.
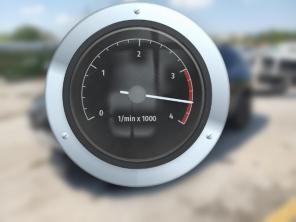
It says 3600 rpm
